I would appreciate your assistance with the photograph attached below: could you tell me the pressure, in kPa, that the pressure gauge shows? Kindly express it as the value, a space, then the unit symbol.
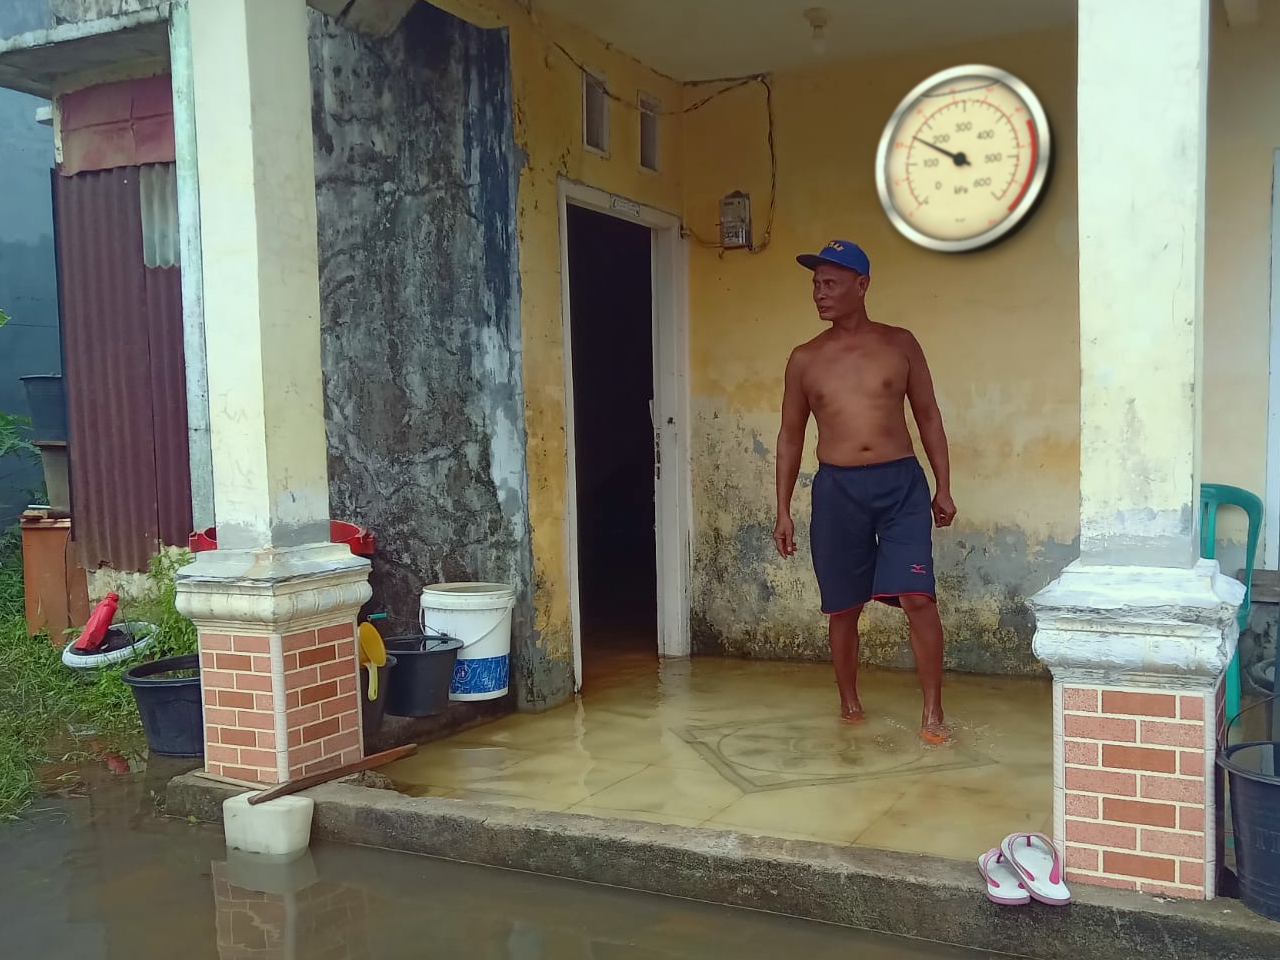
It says 160 kPa
